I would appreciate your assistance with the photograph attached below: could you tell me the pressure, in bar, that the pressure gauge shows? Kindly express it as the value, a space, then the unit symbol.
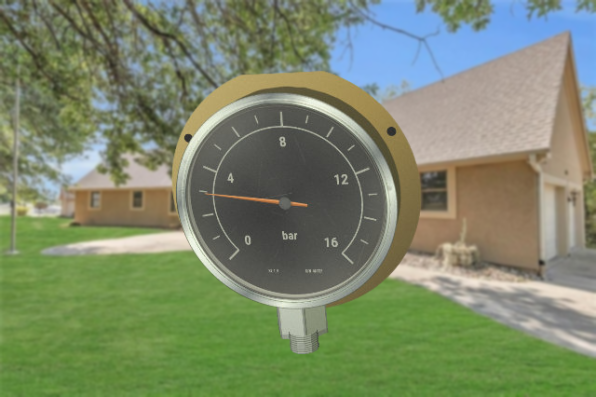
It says 3 bar
